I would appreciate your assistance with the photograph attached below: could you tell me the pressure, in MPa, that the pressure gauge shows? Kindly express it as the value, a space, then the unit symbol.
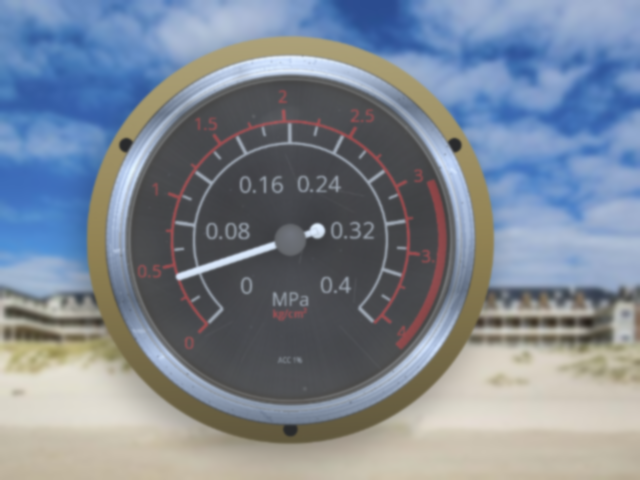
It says 0.04 MPa
